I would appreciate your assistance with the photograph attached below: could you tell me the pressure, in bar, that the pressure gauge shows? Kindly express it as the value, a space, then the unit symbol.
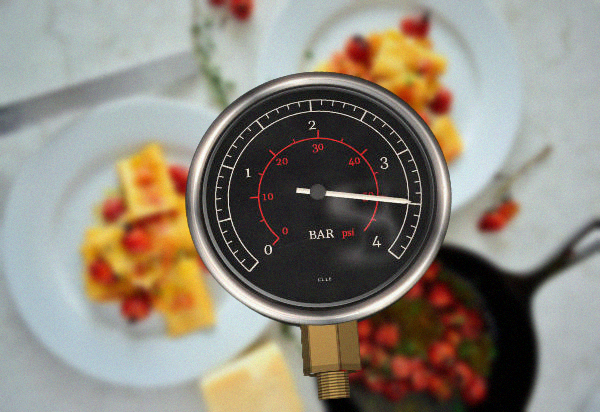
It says 3.5 bar
